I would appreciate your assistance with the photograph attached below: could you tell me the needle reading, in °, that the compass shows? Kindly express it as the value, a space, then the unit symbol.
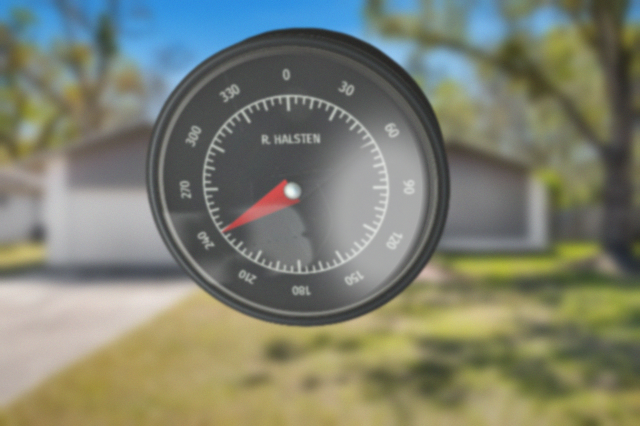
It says 240 °
